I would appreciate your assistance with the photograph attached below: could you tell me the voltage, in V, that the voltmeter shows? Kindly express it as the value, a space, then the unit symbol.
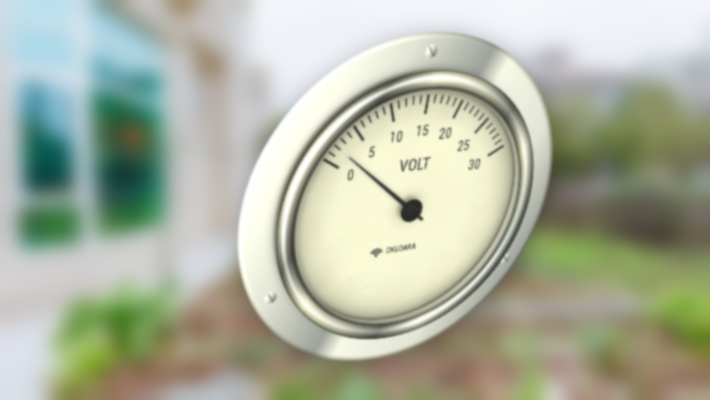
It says 2 V
